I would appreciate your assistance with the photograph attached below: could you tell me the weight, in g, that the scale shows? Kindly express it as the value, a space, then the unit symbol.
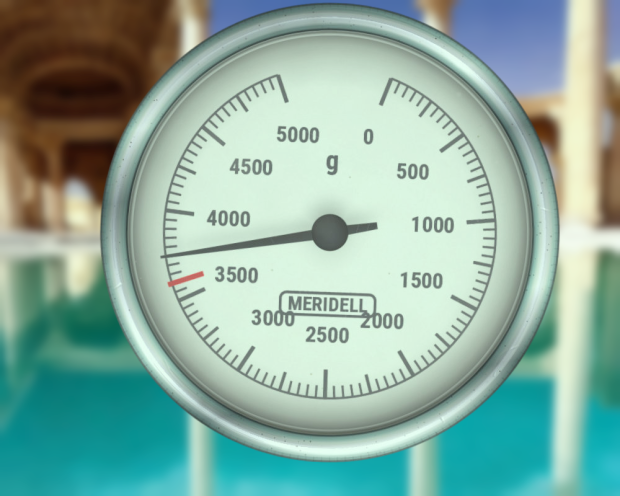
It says 3750 g
